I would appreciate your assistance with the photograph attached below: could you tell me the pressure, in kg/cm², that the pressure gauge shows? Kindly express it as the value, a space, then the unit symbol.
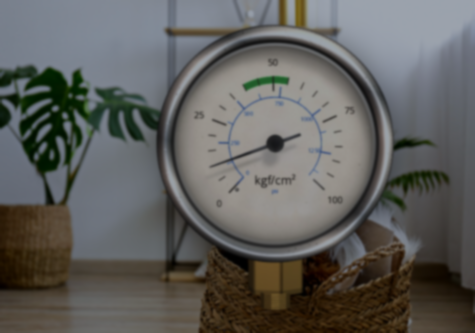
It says 10 kg/cm²
